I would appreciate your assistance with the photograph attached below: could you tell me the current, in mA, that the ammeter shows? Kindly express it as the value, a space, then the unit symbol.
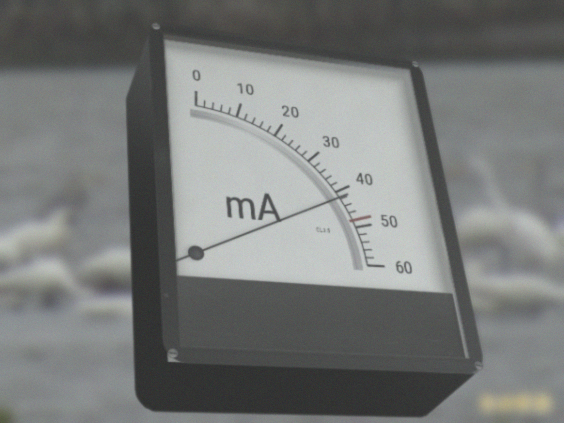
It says 42 mA
